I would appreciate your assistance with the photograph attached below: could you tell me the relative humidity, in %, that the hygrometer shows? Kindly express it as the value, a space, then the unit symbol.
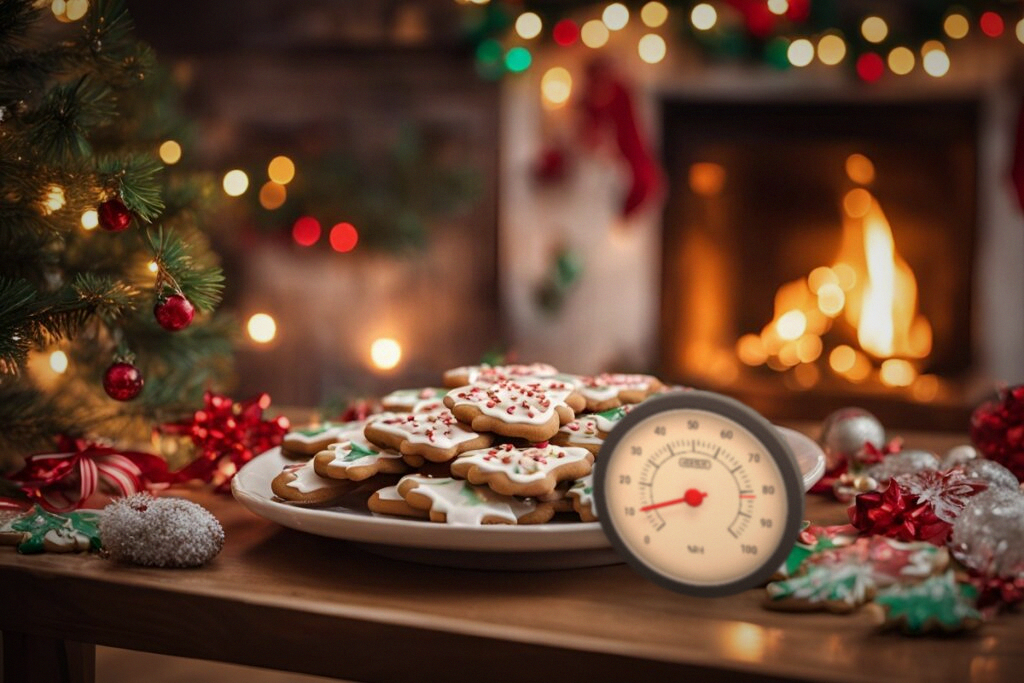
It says 10 %
